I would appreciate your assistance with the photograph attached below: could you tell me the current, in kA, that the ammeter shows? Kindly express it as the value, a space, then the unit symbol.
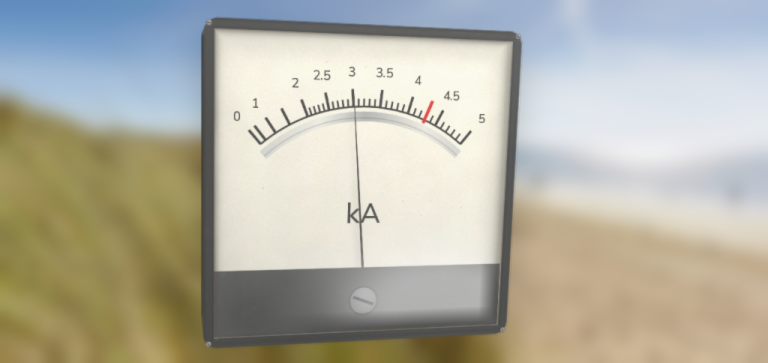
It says 3 kA
